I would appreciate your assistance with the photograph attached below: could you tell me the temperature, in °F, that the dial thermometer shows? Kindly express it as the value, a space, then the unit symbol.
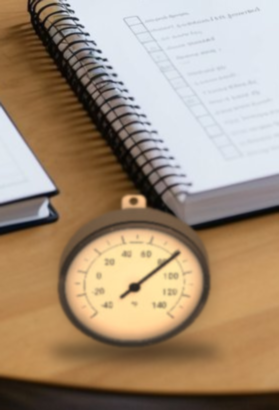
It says 80 °F
